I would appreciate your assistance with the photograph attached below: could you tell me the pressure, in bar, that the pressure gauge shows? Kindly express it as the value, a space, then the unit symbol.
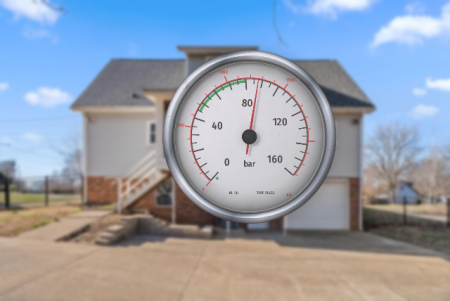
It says 87.5 bar
